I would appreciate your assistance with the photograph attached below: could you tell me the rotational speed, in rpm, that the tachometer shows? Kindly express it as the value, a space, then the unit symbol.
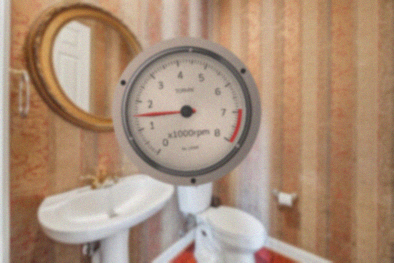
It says 1500 rpm
